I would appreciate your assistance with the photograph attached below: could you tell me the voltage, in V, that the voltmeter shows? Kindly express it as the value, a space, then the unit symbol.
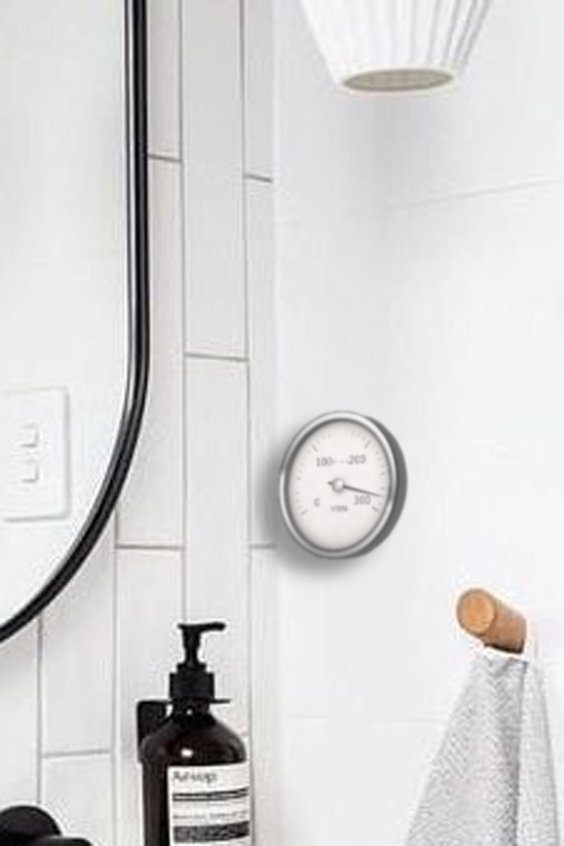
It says 280 V
